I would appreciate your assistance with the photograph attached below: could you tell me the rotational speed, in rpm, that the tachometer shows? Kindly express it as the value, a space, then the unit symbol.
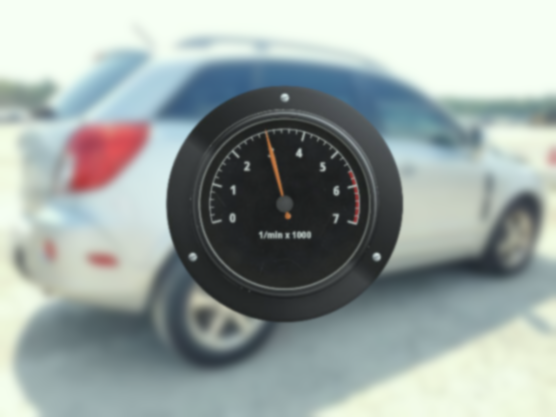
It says 3000 rpm
